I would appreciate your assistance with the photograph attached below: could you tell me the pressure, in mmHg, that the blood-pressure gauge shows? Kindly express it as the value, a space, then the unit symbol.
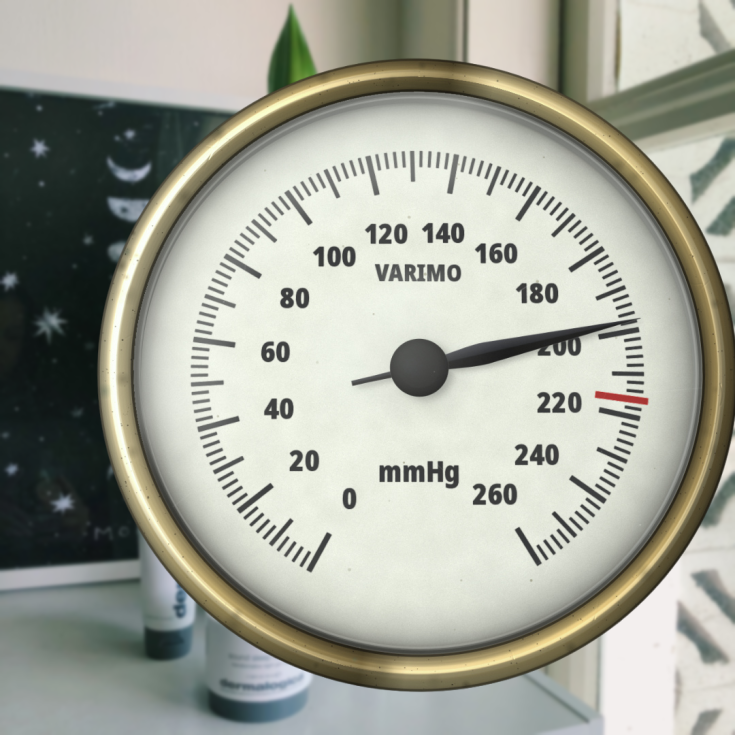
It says 198 mmHg
